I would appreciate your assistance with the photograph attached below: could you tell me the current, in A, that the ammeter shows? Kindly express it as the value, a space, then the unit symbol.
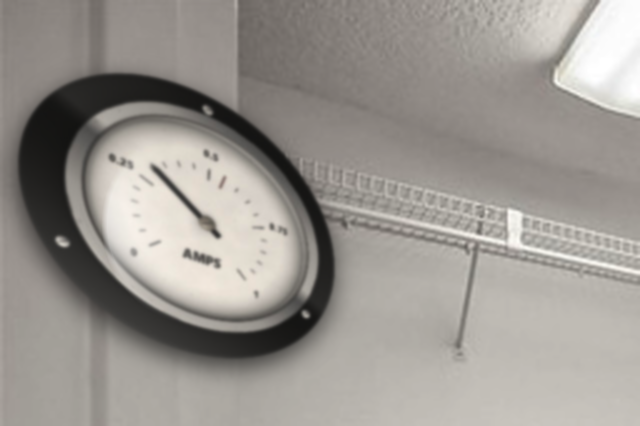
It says 0.3 A
